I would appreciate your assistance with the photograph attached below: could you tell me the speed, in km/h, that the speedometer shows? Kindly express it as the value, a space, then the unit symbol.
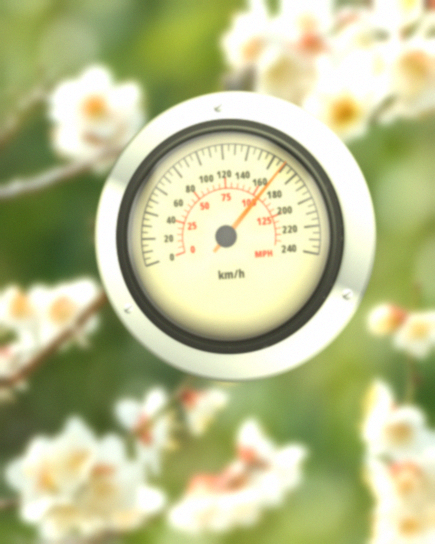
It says 170 km/h
